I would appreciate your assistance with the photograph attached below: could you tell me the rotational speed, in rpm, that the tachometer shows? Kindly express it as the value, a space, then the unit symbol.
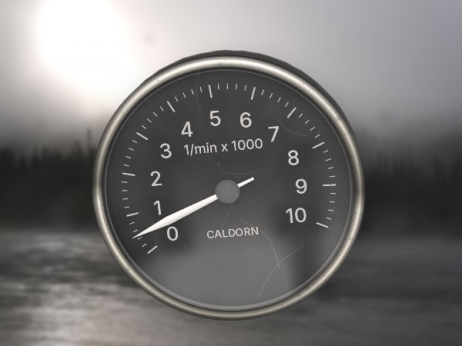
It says 500 rpm
